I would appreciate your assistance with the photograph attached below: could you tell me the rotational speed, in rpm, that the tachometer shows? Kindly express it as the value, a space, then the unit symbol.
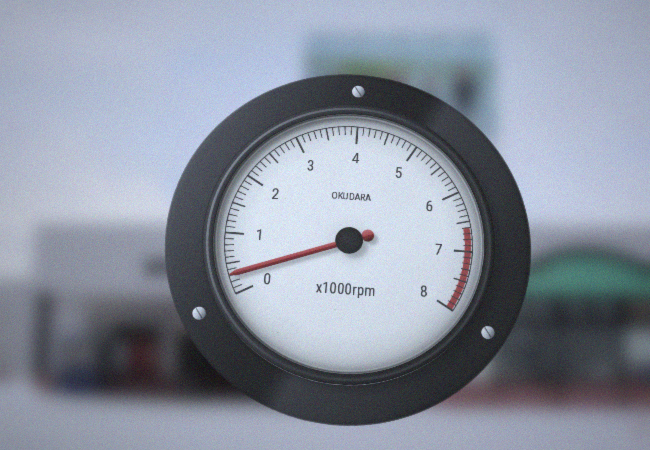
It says 300 rpm
